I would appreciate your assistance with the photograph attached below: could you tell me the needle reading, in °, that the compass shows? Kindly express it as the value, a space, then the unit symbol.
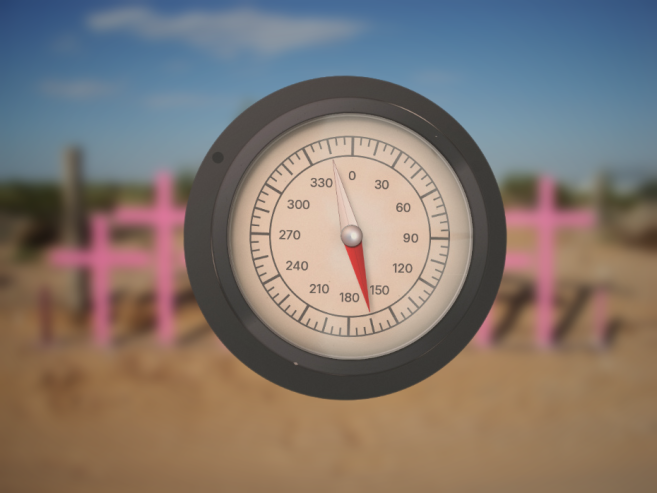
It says 165 °
